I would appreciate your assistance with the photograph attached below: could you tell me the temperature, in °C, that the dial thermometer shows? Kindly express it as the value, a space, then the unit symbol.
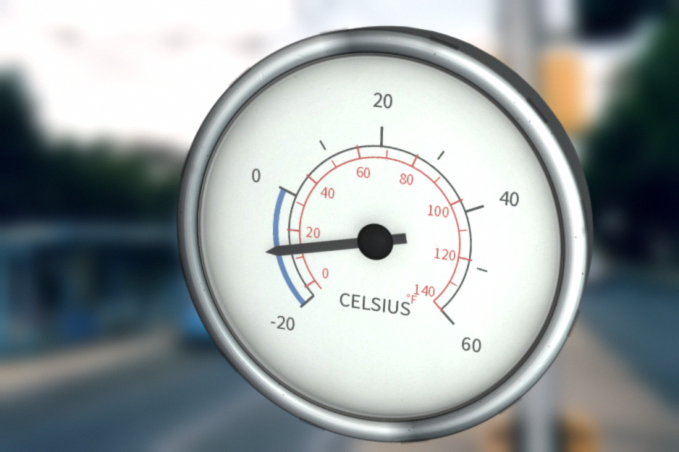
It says -10 °C
